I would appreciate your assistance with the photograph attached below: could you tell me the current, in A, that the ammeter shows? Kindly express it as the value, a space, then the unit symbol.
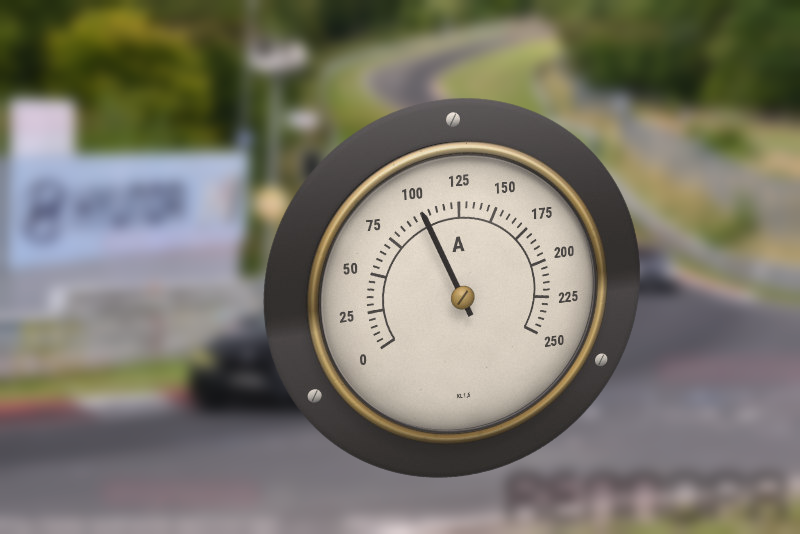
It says 100 A
